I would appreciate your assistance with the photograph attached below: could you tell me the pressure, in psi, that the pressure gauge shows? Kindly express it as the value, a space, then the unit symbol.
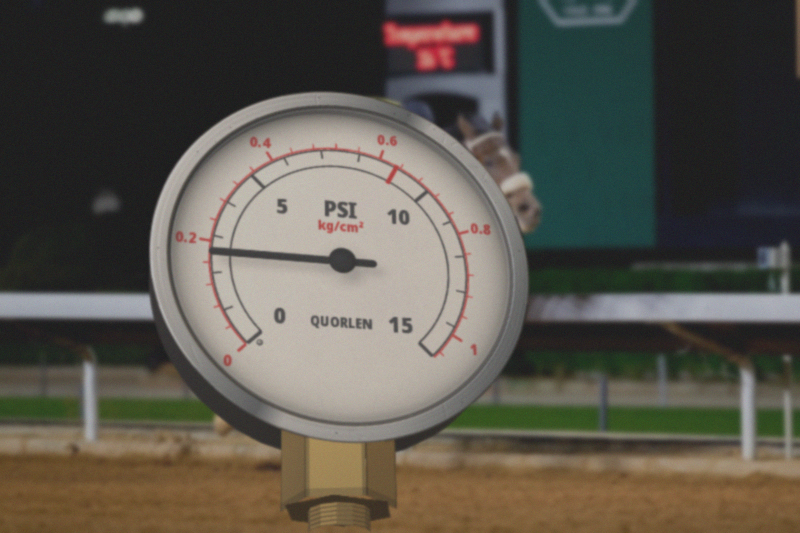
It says 2.5 psi
